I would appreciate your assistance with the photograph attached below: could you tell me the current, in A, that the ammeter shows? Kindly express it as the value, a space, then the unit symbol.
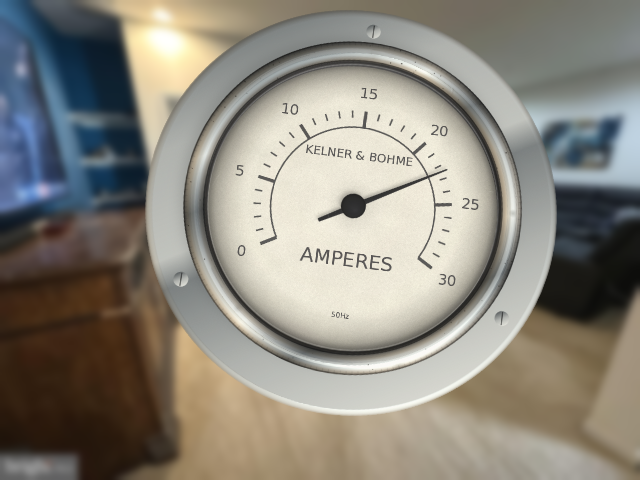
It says 22.5 A
